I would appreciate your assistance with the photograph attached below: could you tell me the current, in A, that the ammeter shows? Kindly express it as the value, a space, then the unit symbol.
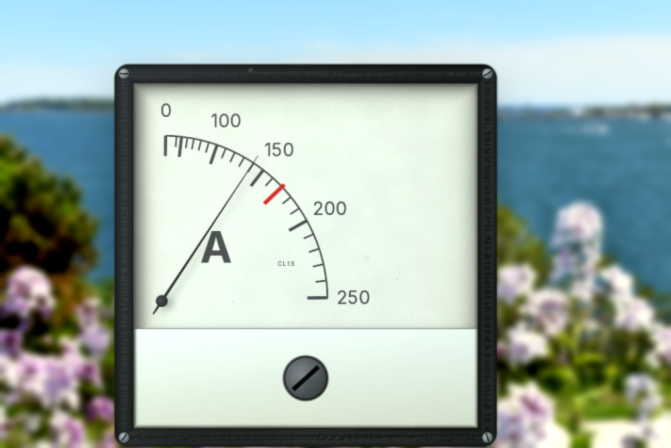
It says 140 A
